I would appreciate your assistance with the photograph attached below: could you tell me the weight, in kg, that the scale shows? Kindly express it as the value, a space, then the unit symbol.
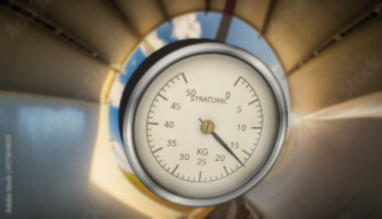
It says 17 kg
